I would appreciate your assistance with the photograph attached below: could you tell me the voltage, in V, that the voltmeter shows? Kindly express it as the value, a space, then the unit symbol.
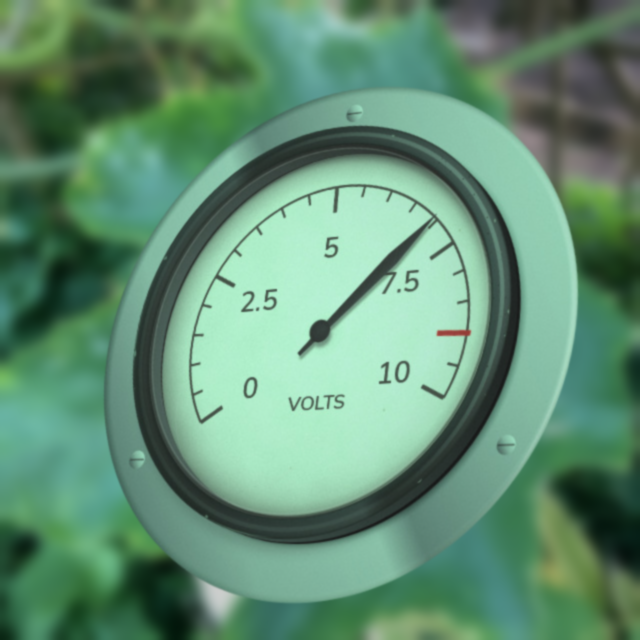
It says 7 V
